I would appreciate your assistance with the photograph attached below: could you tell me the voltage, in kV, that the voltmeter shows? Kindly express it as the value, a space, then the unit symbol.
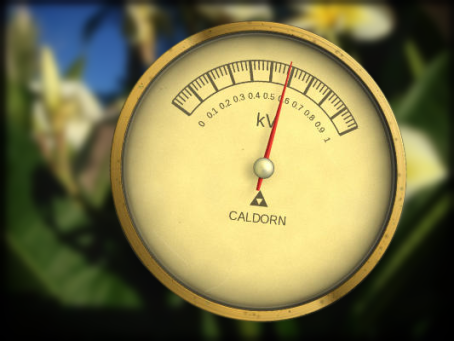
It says 0.58 kV
